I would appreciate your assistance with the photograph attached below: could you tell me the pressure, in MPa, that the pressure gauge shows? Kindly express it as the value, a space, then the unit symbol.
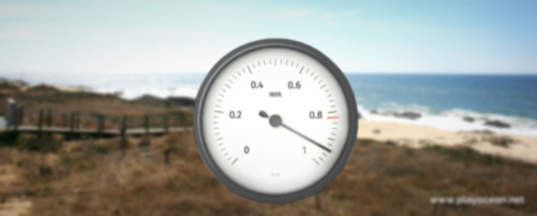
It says 0.94 MPa
